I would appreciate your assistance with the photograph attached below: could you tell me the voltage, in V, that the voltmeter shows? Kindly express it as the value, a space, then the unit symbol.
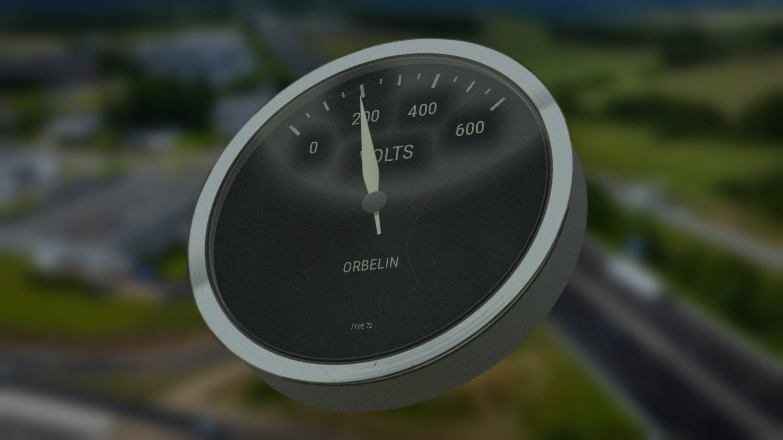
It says 200 V
